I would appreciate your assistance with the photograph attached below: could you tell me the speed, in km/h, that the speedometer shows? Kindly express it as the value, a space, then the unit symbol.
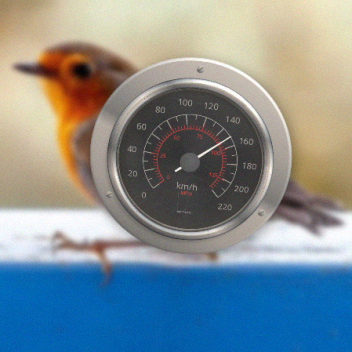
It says 150 km/h
